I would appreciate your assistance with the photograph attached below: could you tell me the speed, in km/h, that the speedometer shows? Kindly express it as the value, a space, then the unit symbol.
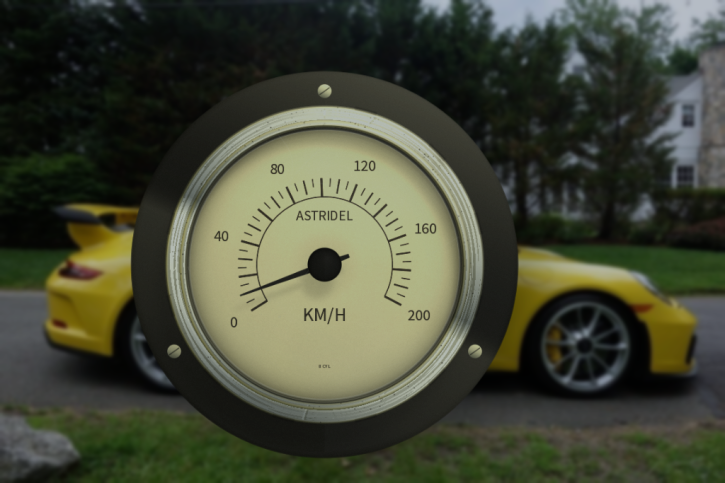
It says 10 km/h
